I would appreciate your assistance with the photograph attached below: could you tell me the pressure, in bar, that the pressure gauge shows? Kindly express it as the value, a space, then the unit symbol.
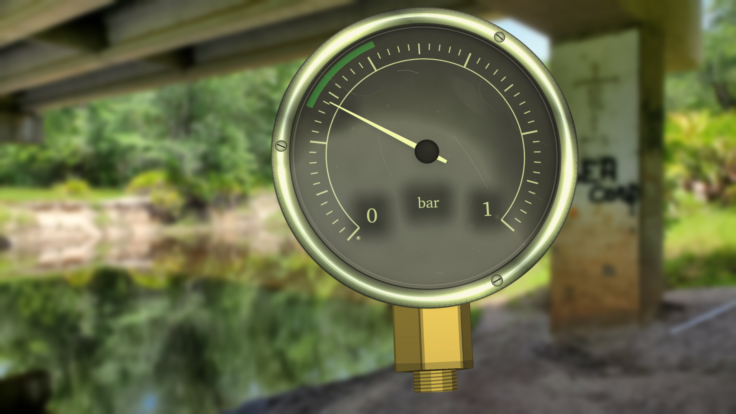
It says 0.28 bar
